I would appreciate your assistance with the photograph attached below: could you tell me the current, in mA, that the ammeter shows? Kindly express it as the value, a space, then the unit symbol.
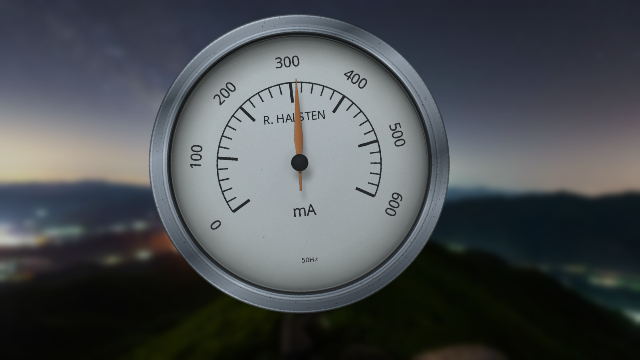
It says 310 mA
